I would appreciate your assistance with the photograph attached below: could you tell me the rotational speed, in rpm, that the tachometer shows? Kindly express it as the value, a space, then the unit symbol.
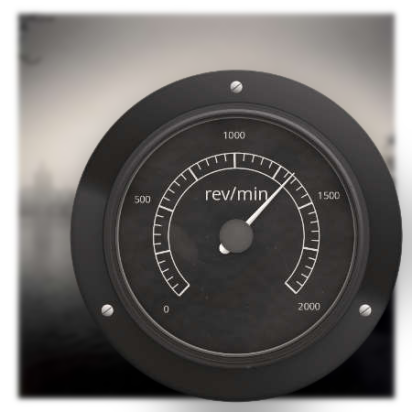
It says 1325 rpm
